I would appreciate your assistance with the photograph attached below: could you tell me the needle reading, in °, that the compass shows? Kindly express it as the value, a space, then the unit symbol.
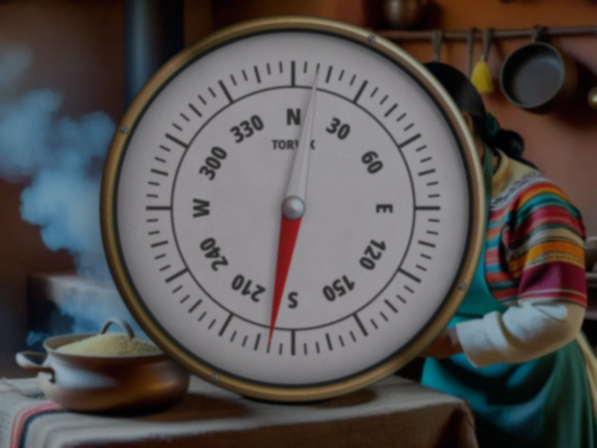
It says 190 °
